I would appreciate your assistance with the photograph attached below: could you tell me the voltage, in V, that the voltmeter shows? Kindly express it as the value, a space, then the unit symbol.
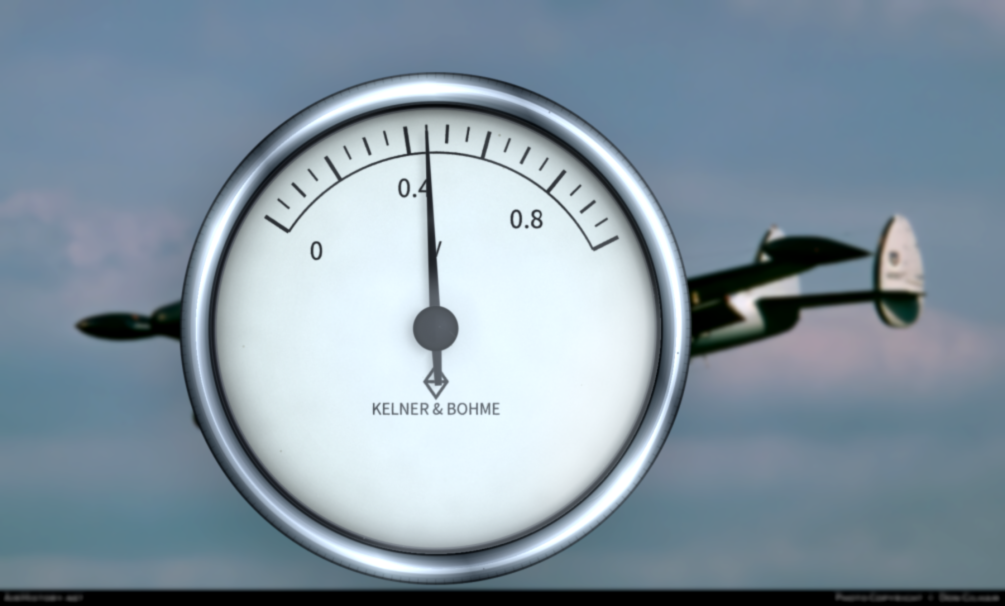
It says 0.45 V
